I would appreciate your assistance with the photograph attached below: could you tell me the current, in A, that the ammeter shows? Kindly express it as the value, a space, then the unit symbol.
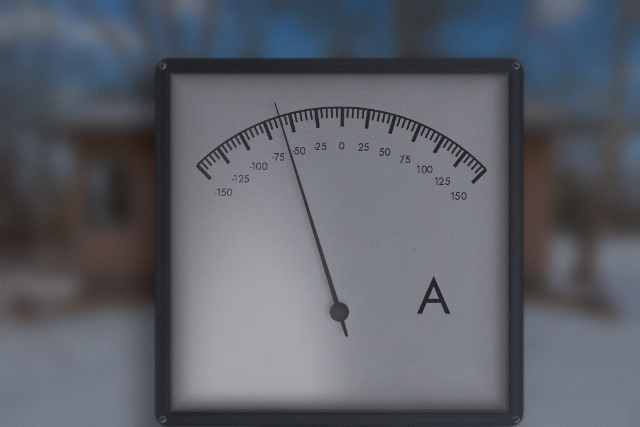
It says -60 A
